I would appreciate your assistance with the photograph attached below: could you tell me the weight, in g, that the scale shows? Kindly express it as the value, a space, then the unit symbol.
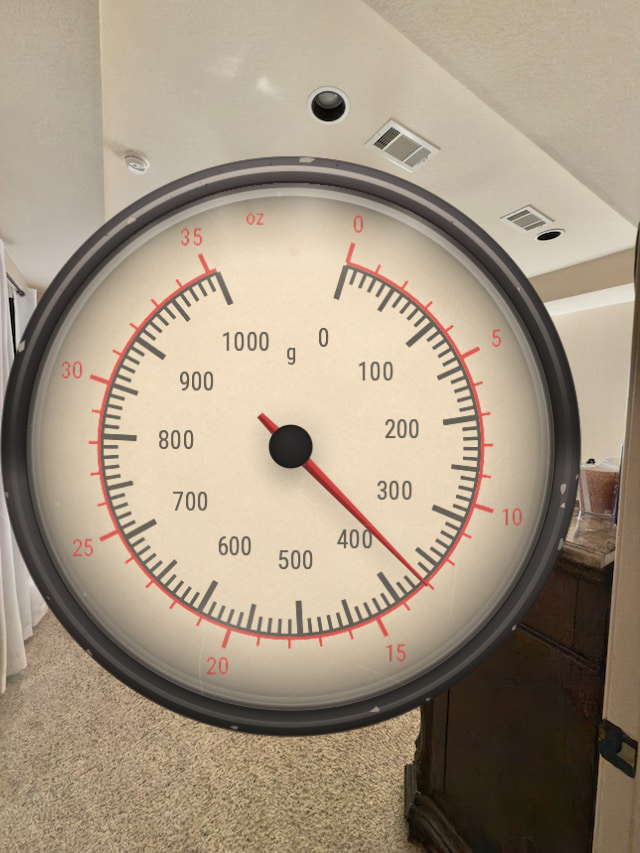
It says 370 g
